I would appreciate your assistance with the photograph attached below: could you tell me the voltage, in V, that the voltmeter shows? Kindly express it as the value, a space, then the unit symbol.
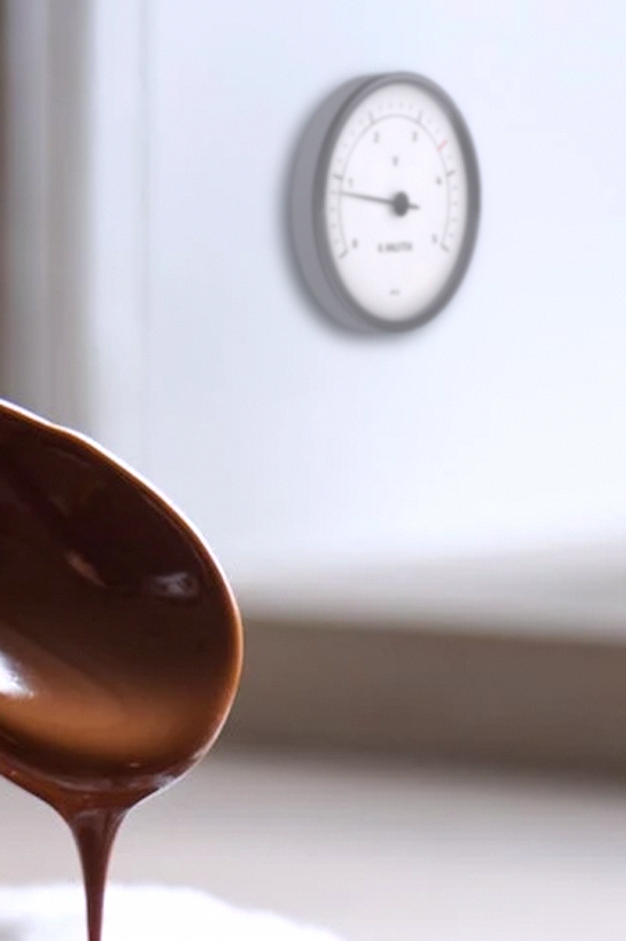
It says 0.8 V
